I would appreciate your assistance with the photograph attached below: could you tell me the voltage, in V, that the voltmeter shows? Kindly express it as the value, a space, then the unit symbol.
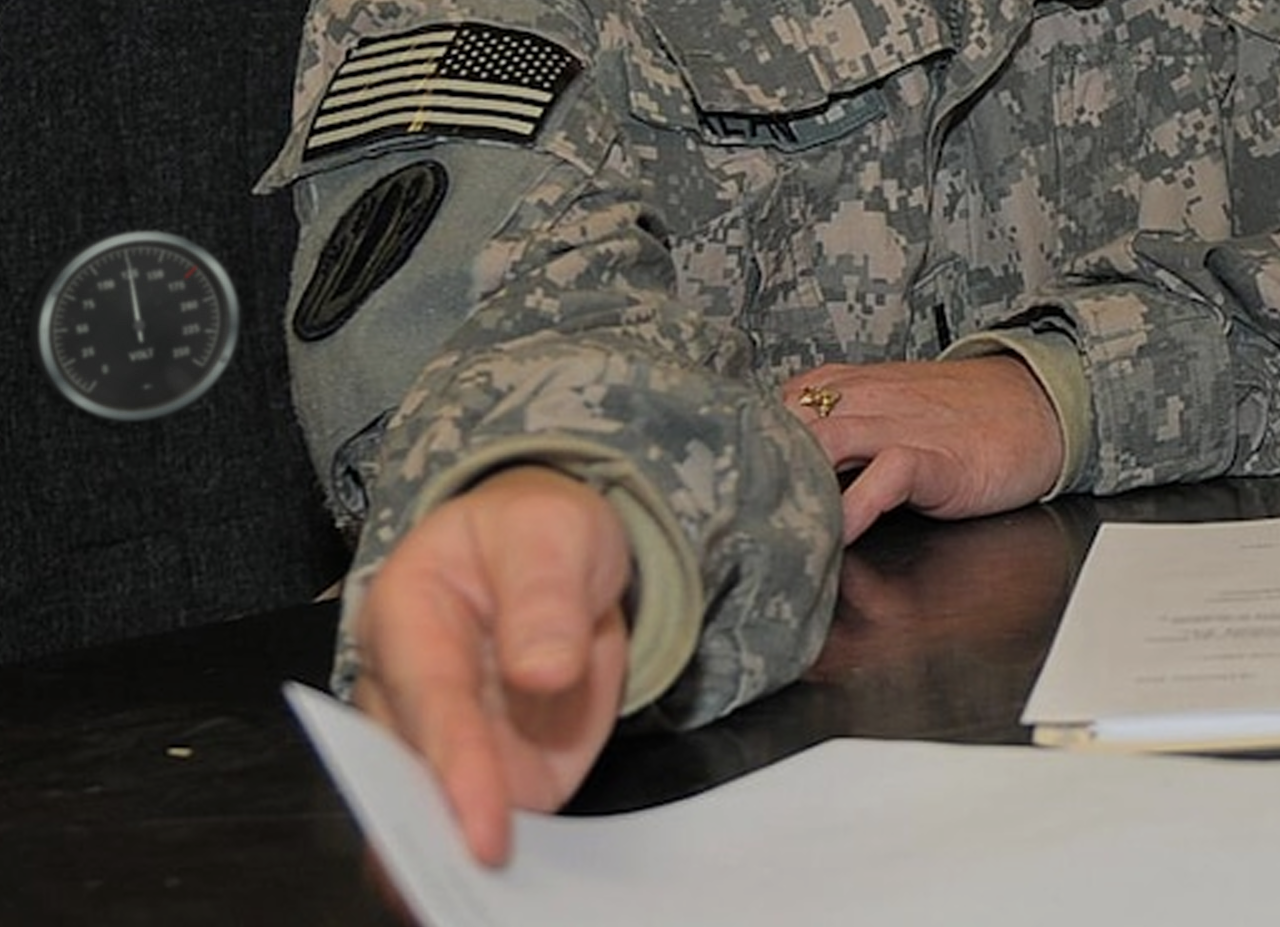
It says 125 V
